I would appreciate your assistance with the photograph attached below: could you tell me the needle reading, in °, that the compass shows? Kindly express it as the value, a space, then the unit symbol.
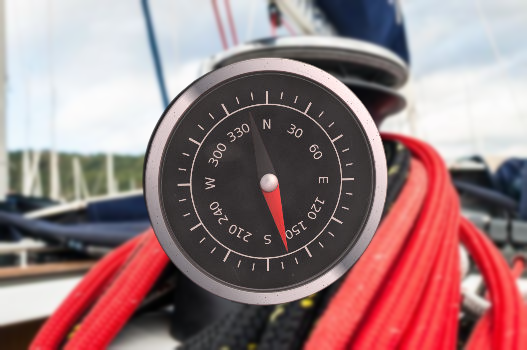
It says 165 °
